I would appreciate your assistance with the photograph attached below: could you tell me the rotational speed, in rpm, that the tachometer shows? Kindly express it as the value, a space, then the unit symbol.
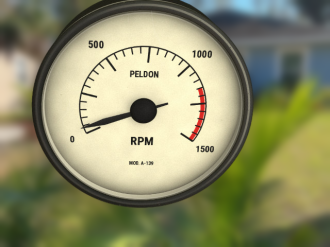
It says 50 rpm
